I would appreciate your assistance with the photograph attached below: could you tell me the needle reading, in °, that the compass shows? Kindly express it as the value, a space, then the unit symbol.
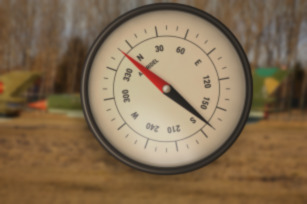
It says 350 °
